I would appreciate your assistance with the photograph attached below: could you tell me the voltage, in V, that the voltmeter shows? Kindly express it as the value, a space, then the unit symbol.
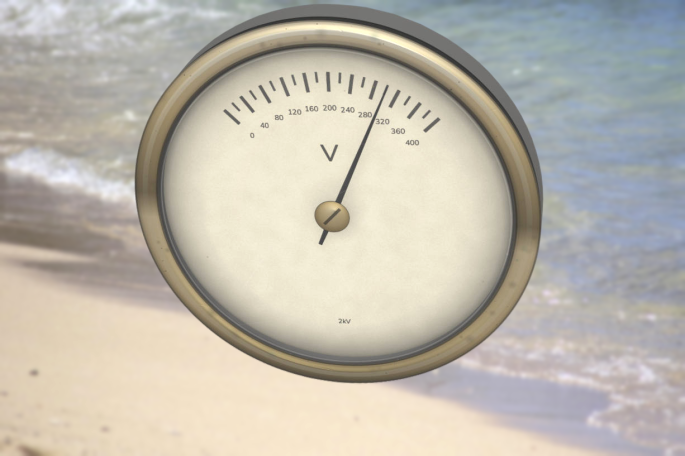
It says 300 V
